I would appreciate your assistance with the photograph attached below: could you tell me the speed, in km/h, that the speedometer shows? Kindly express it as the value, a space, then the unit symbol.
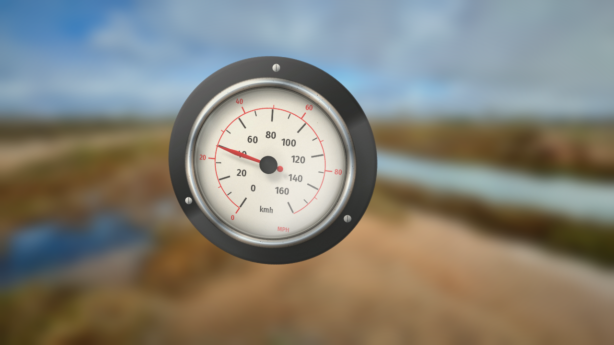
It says 40 km/h
